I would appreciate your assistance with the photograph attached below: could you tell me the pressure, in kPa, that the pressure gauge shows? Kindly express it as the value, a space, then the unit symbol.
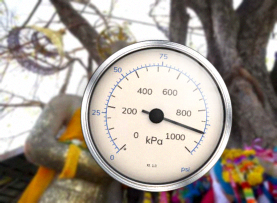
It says 900 kPa
